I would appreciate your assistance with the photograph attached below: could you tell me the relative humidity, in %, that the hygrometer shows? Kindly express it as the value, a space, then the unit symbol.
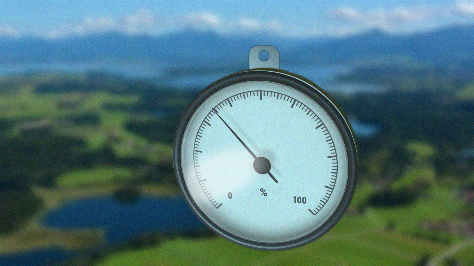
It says 35 %
